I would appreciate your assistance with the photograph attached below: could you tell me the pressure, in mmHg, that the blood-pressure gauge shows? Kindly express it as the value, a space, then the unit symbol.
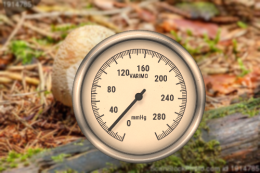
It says 20 mmHg
